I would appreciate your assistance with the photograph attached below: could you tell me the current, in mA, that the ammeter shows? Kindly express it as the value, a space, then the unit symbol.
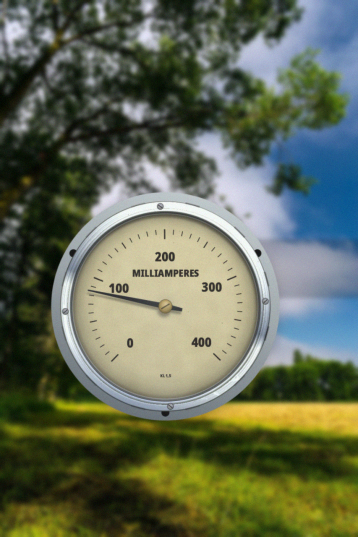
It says 85 mA
